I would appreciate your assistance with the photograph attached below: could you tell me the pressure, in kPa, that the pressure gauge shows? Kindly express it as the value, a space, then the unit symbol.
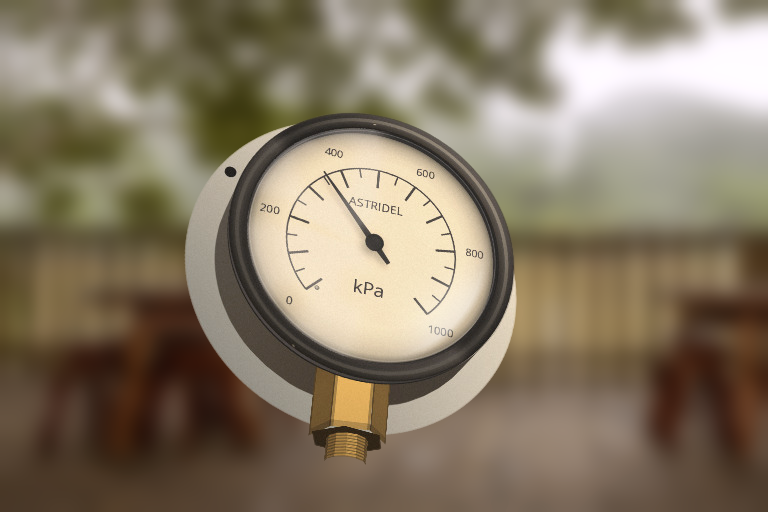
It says 350 kPa
